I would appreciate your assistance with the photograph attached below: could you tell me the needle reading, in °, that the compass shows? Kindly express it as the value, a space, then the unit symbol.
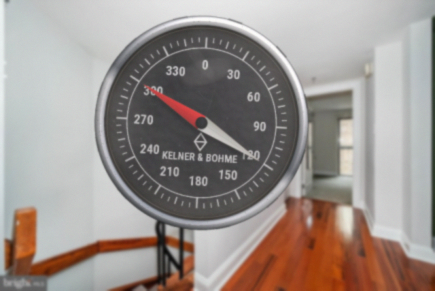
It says 300 °
